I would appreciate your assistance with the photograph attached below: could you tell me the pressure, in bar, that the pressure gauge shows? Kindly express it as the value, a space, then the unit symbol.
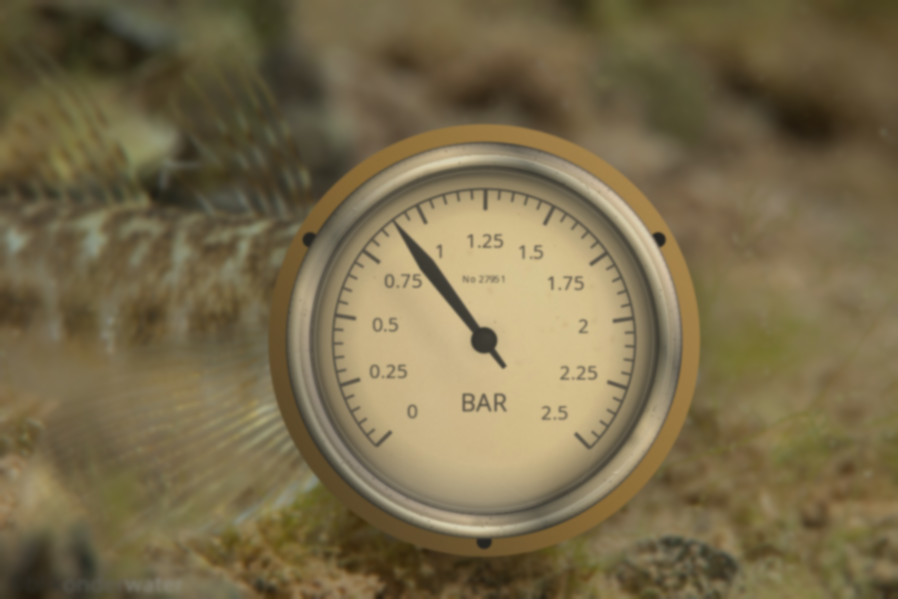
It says 0.9 bar
